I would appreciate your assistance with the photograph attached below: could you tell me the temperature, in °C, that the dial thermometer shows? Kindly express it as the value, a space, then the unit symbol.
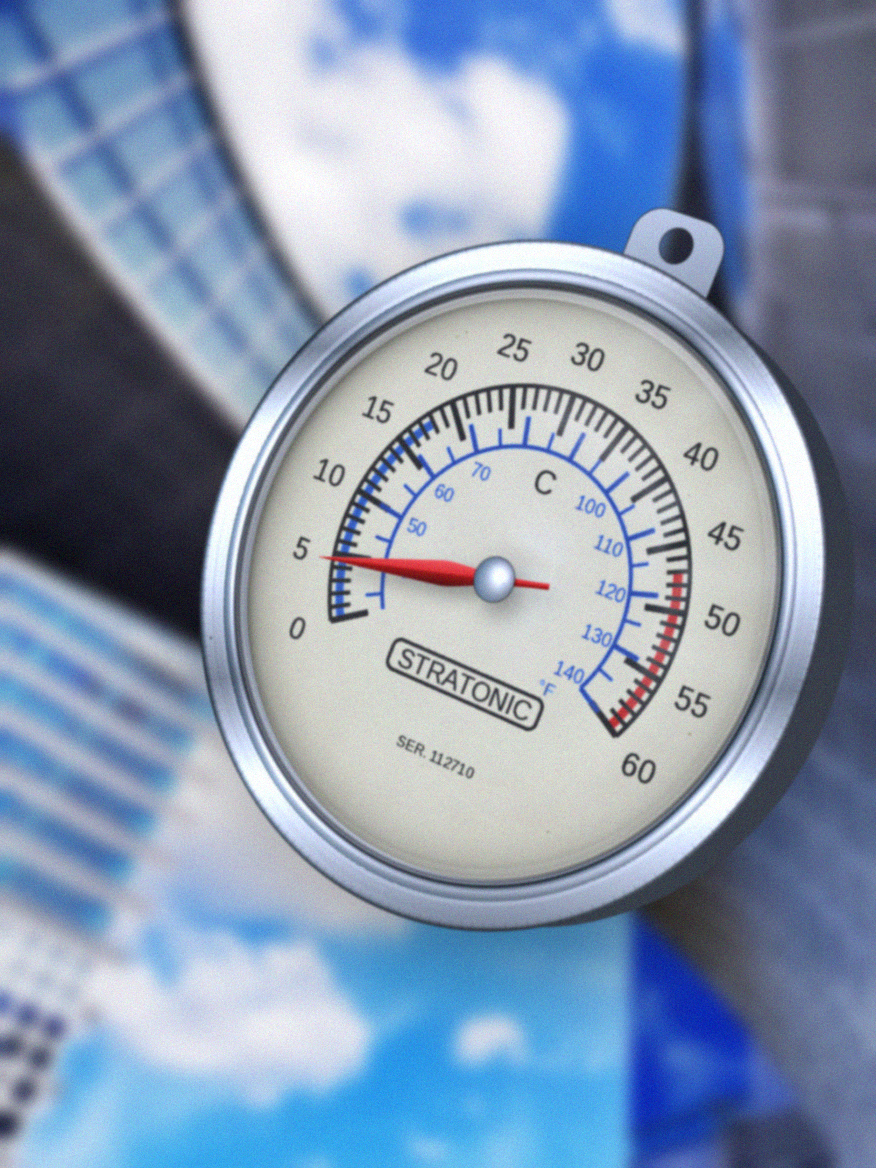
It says 4.5 °C
